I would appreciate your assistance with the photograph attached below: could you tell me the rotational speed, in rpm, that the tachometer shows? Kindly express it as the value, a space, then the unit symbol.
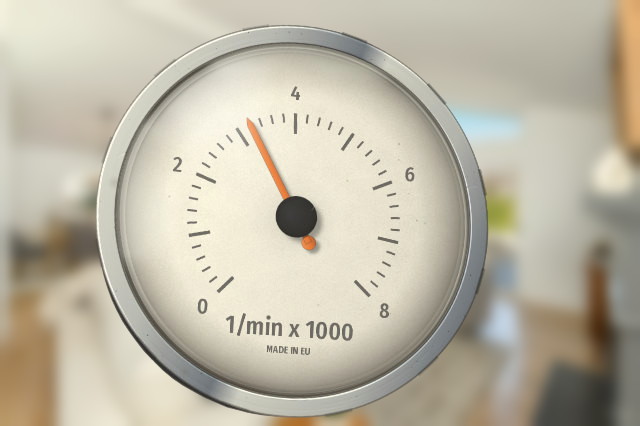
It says 3200 rpm
